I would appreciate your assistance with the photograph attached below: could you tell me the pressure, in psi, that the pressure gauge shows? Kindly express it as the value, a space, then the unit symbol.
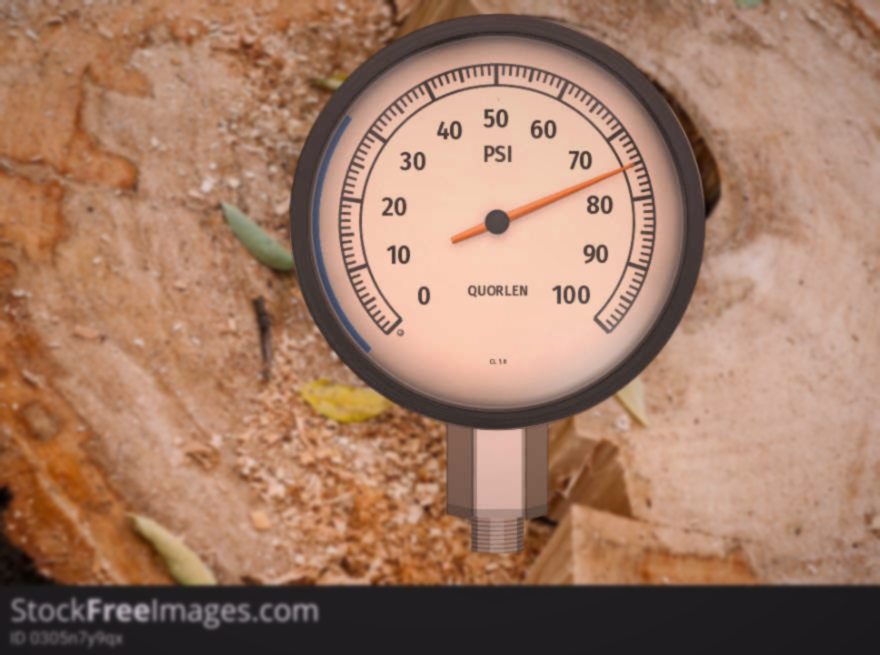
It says 75 psi
